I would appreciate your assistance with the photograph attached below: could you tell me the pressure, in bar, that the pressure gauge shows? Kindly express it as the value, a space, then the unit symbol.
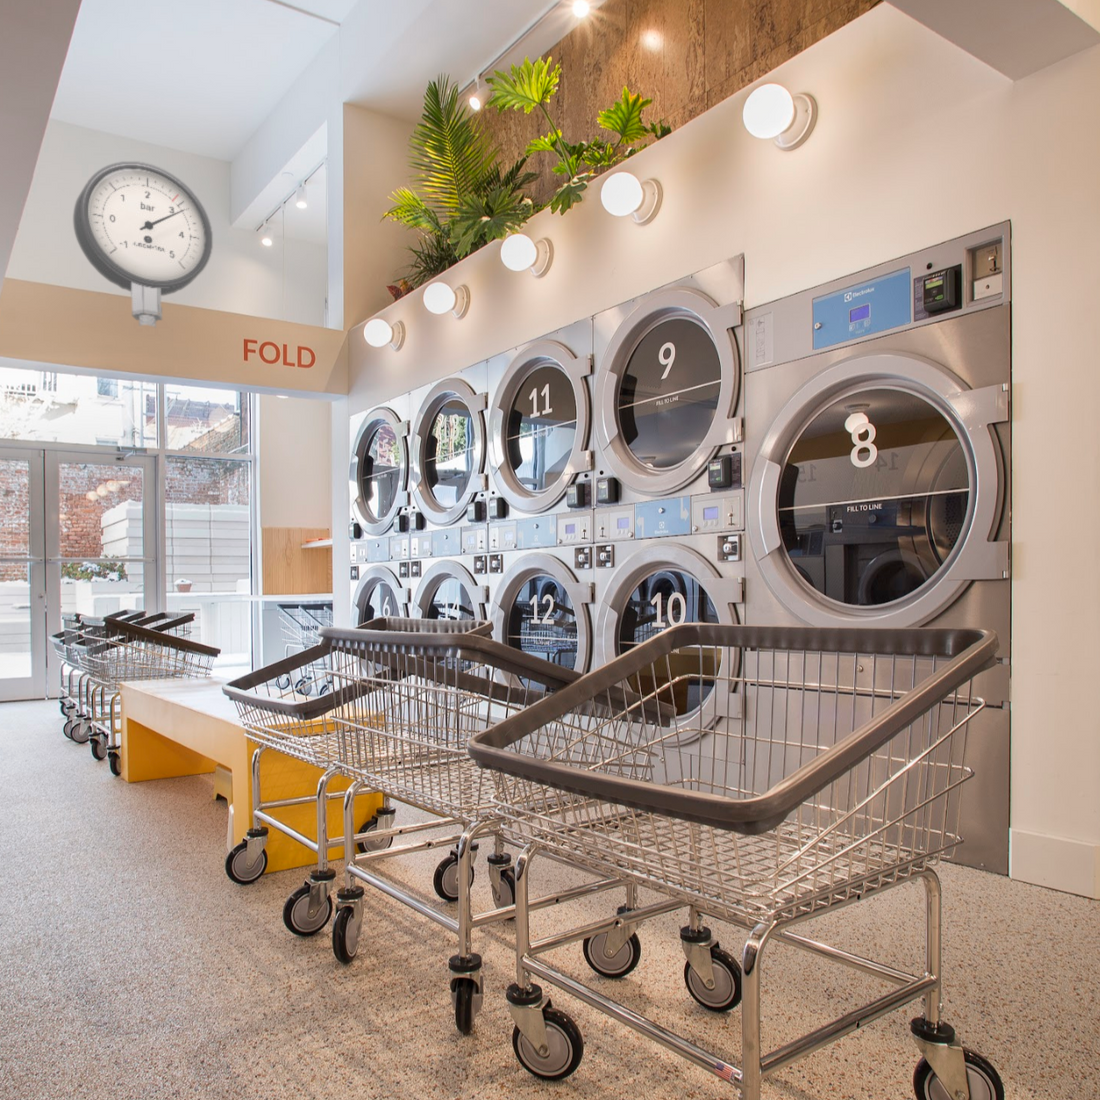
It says 3.2 bar
